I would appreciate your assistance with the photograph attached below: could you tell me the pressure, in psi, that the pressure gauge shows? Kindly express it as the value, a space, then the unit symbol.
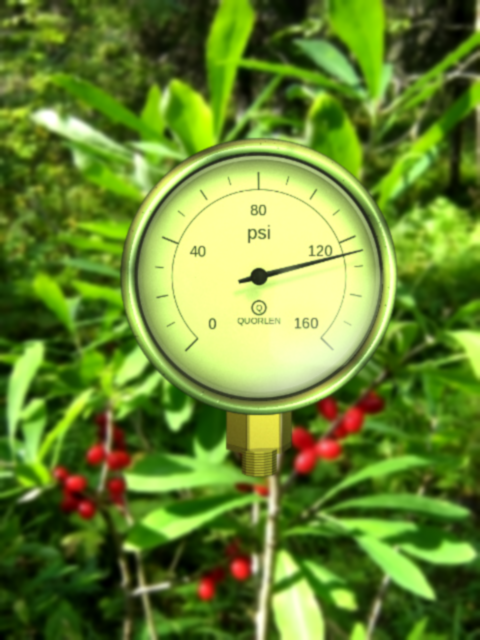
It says 125 psi
